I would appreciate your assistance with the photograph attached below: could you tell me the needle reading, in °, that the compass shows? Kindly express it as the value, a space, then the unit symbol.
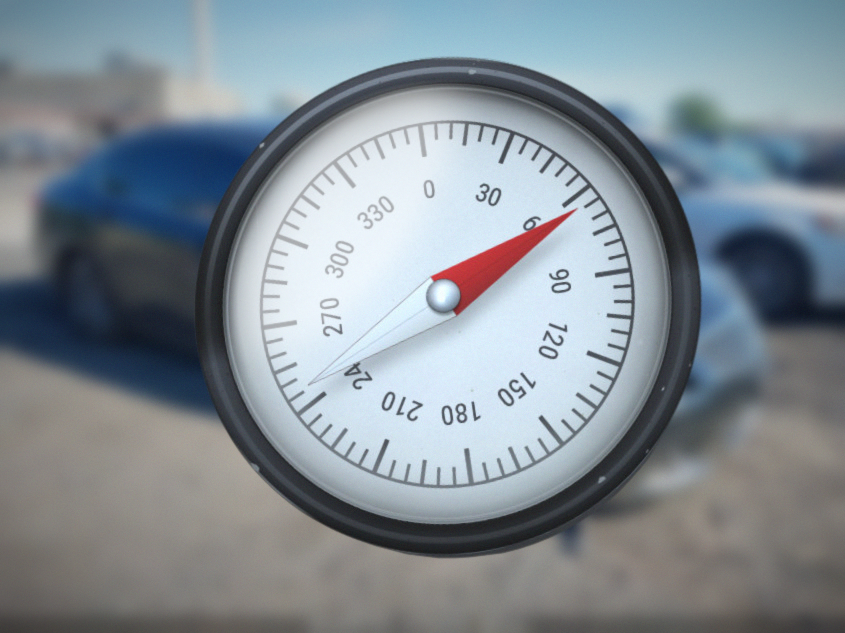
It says 65 °
